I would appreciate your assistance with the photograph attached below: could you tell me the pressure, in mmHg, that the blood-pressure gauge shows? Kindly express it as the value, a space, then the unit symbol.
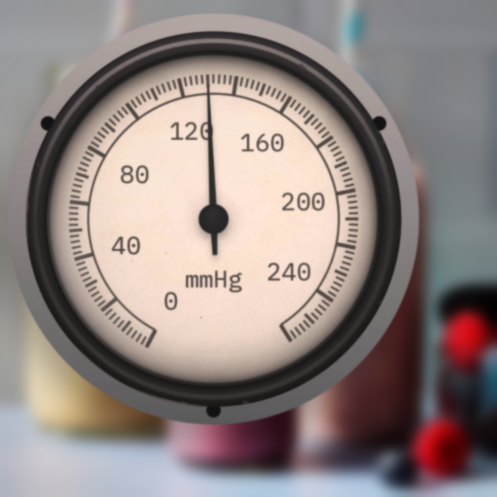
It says 130 mmHg
